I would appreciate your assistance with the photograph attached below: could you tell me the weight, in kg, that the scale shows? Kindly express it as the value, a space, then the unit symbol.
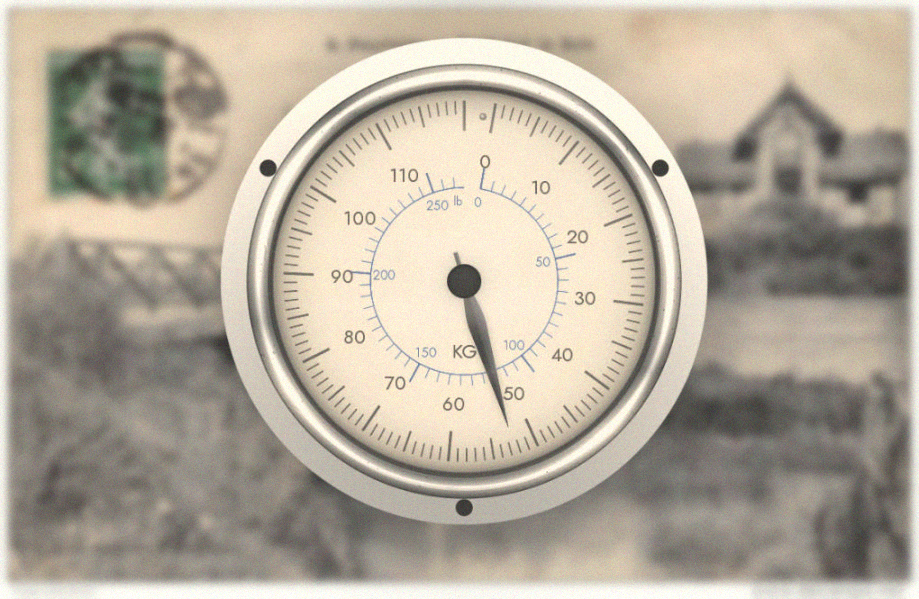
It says 52.5 kg
